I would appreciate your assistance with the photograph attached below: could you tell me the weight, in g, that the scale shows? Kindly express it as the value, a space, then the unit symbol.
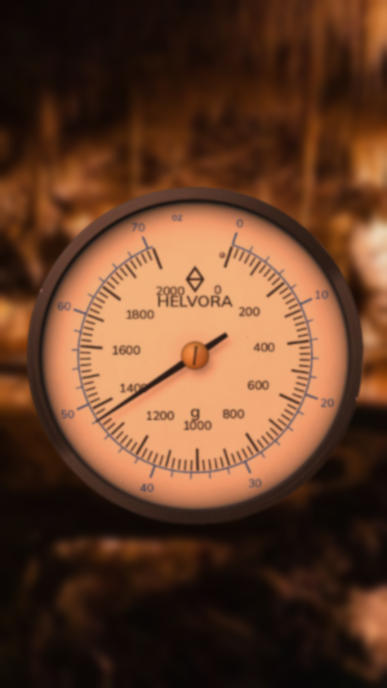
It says 1360 g
